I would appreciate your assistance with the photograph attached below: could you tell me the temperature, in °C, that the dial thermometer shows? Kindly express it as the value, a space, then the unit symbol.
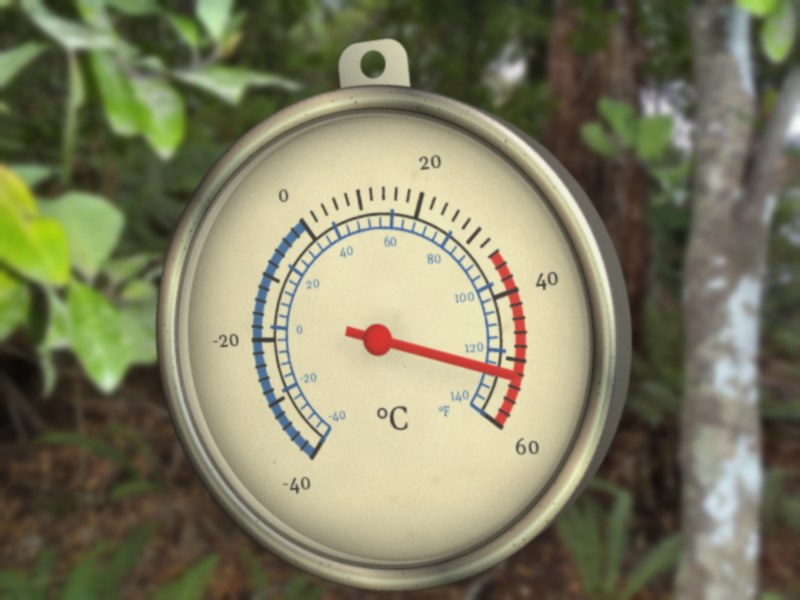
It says 52 °C
